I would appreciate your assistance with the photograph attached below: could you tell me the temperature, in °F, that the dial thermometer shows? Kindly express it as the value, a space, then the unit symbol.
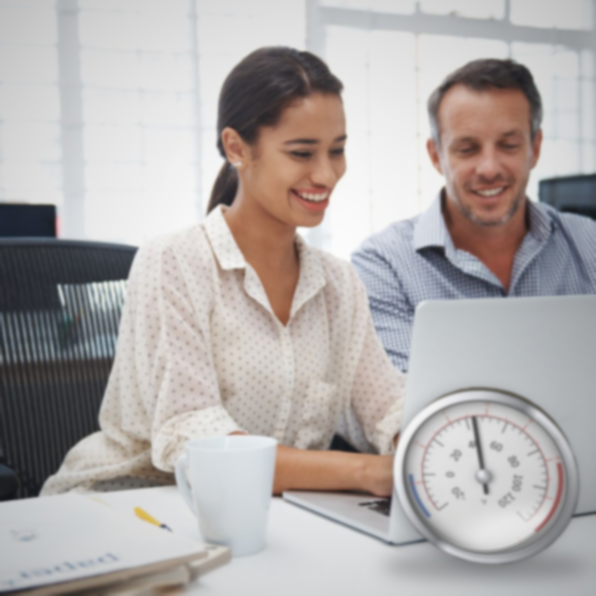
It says 44 °F
